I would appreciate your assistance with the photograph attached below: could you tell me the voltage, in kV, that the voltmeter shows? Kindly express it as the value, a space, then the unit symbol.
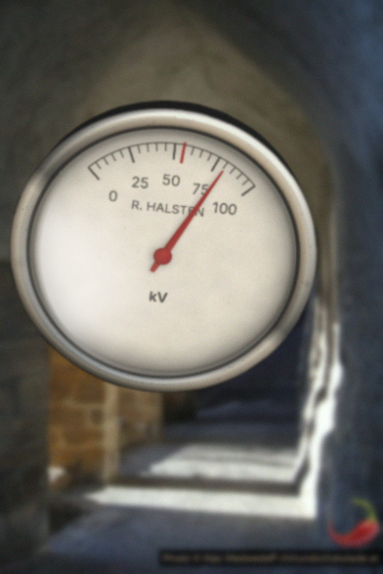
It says 80 kV
